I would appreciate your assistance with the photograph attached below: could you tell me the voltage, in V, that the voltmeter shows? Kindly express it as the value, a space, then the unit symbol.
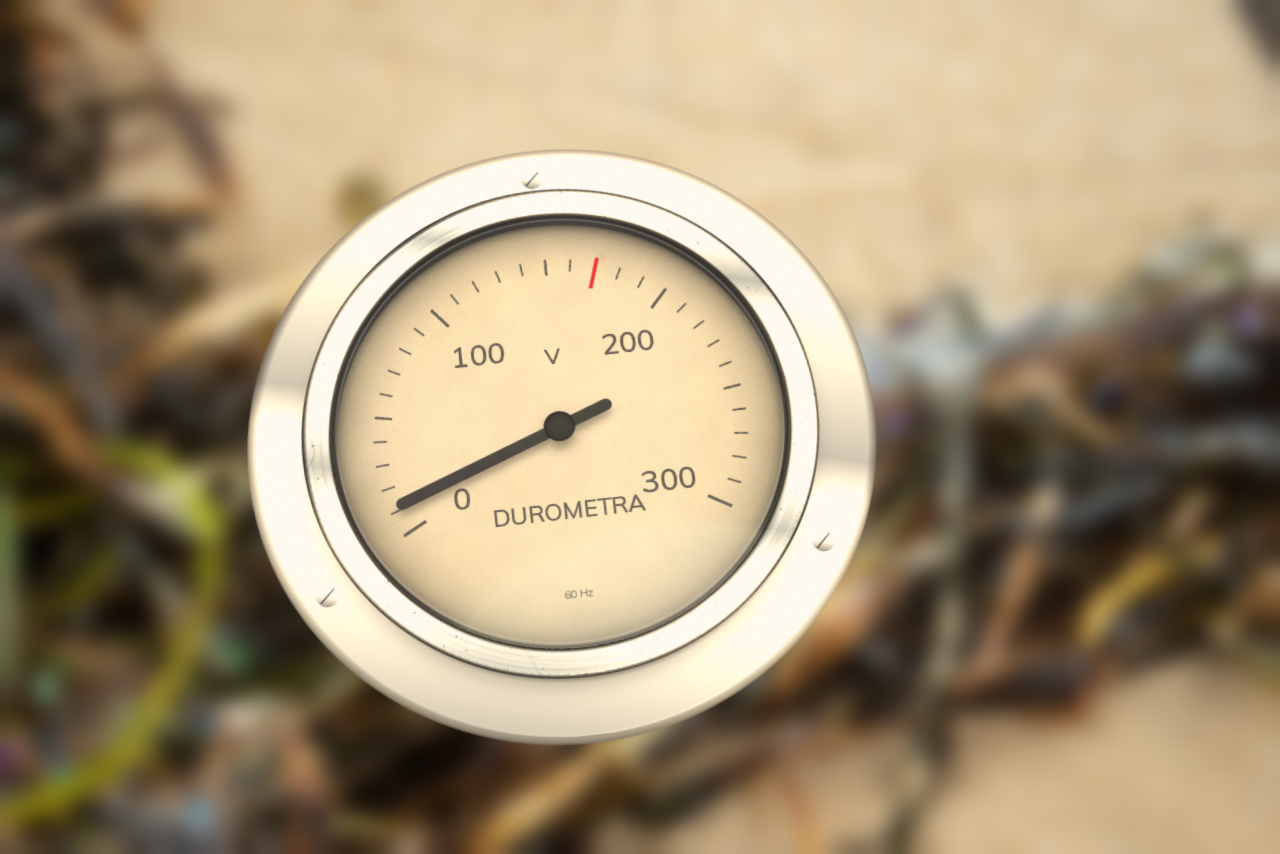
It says 10 V
